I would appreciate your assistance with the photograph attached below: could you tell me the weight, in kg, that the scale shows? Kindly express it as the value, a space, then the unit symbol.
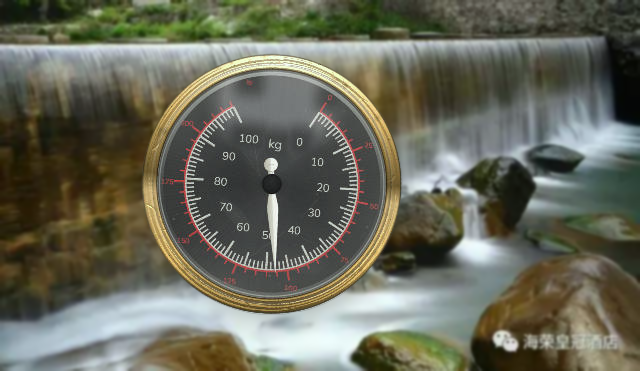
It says 48 kg
